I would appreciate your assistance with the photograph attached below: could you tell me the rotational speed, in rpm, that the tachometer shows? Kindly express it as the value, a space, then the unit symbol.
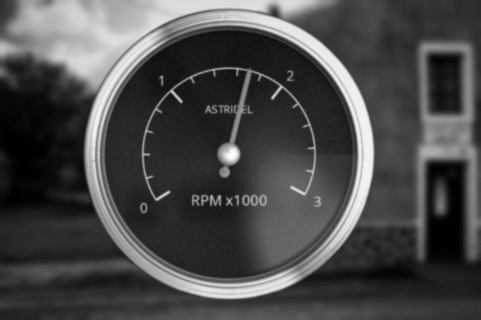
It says 1700 rpm
